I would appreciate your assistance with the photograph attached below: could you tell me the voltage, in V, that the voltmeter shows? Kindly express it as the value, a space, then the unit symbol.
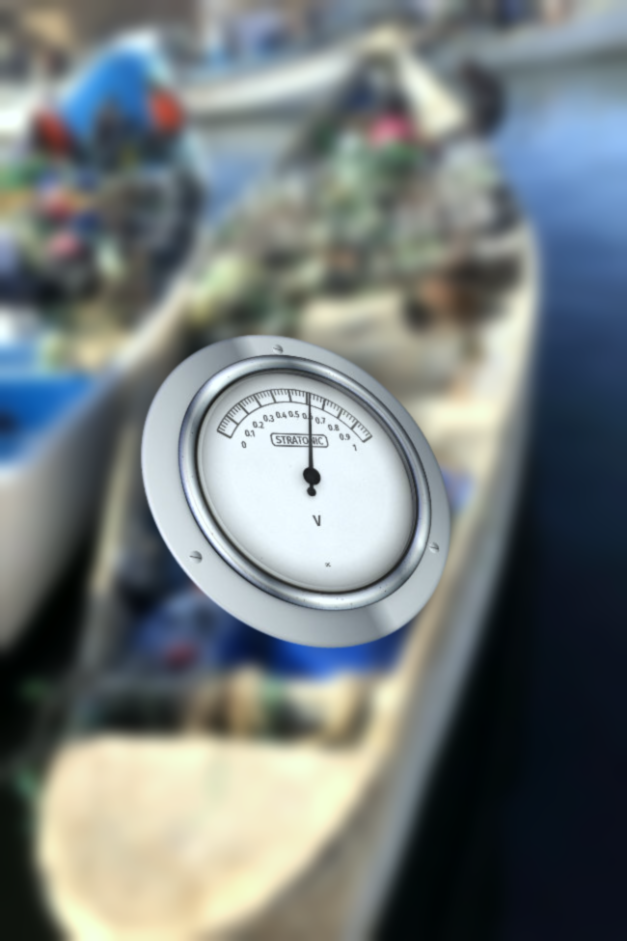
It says 0.6 V
